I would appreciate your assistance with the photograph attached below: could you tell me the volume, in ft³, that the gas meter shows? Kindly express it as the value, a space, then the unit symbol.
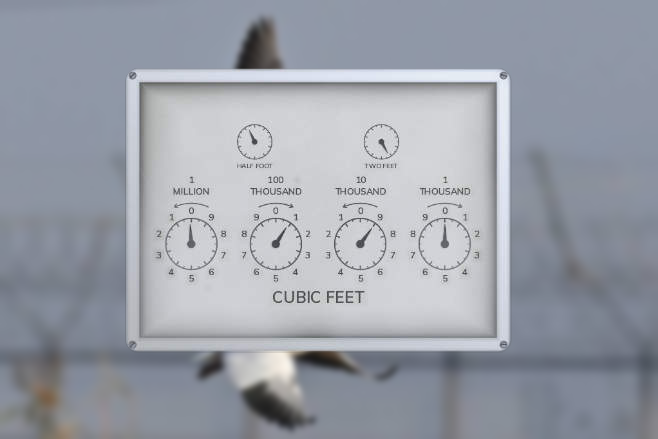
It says 9000 ft³
